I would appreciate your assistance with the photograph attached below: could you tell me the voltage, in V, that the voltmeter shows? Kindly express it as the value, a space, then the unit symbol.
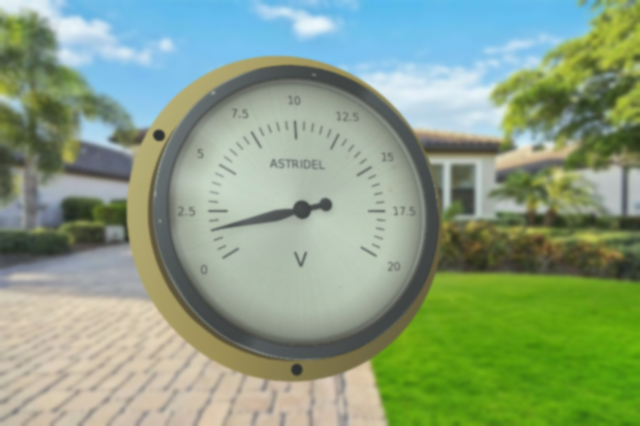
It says 1.5 V
